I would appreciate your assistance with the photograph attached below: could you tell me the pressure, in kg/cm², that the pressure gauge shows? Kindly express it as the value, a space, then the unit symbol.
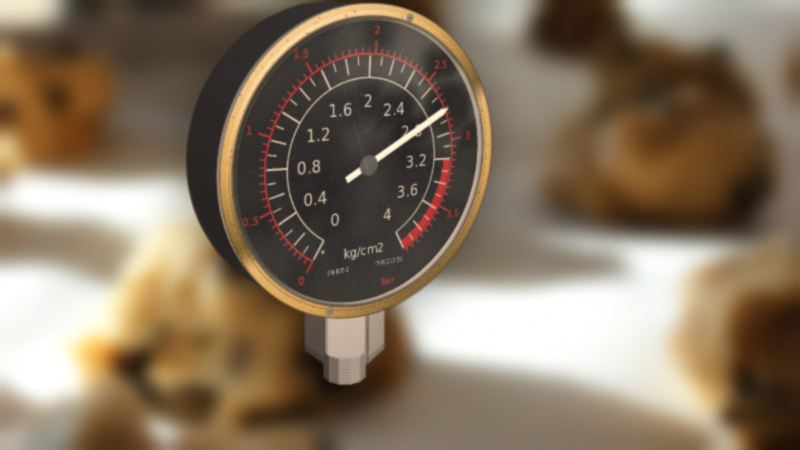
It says 2.8 kg/cm²
